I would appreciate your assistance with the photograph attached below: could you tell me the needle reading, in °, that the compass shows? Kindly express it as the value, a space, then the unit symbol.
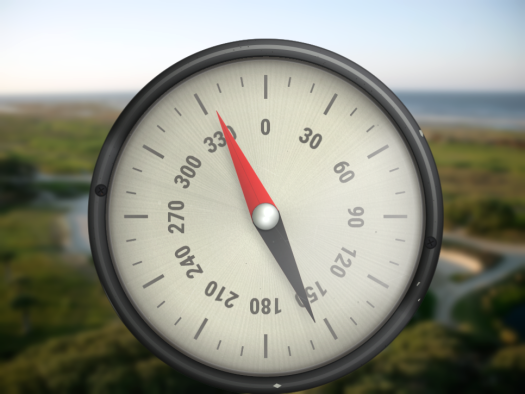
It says 335 °
